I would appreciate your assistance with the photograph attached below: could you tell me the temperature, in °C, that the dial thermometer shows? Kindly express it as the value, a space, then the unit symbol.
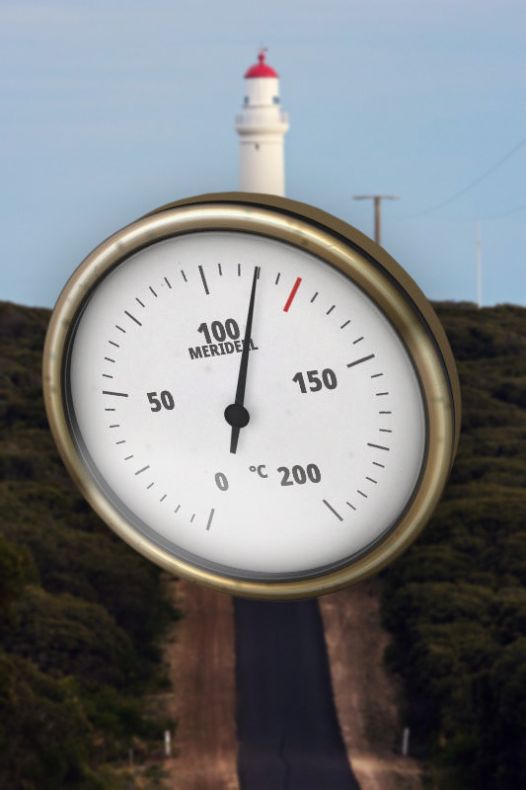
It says 115 °C
